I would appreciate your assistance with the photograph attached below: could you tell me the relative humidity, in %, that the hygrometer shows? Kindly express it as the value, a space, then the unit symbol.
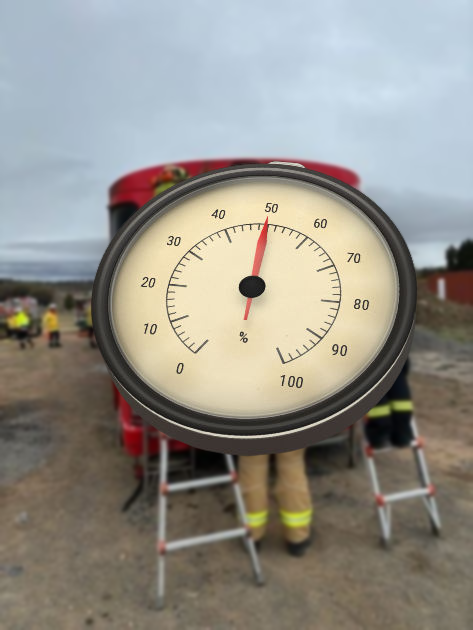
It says 50 %
